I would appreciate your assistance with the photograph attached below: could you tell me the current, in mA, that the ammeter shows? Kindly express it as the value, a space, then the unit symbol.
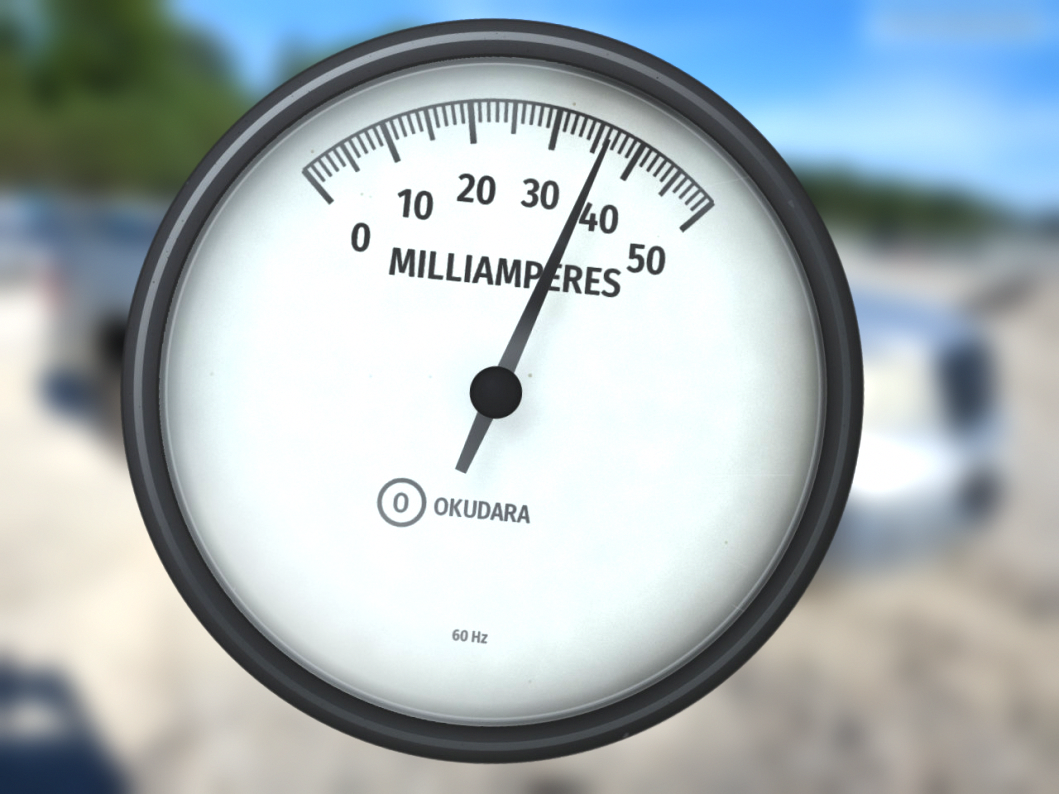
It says 36 mA
